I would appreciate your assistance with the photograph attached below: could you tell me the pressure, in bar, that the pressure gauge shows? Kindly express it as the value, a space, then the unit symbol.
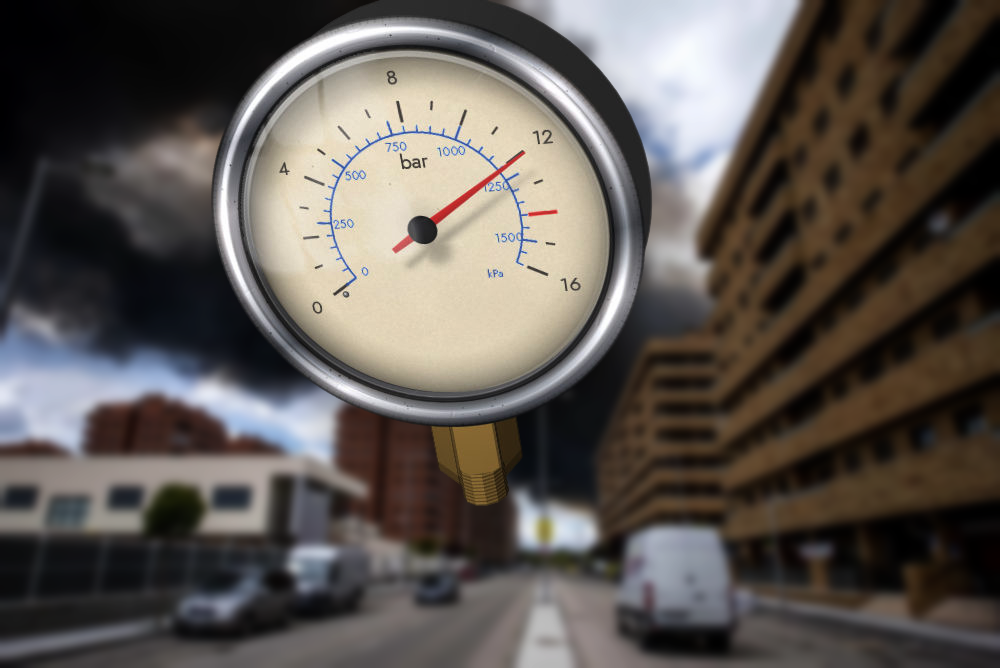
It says 12 bar
